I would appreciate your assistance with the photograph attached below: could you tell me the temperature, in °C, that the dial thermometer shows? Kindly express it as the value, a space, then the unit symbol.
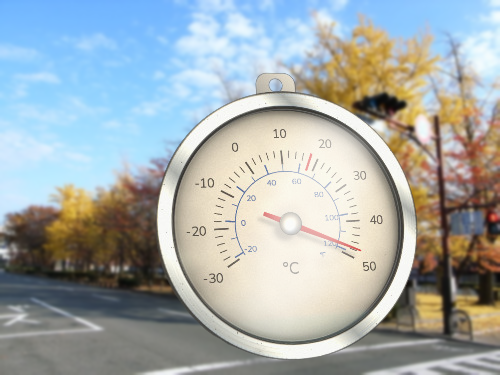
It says 48 °C
